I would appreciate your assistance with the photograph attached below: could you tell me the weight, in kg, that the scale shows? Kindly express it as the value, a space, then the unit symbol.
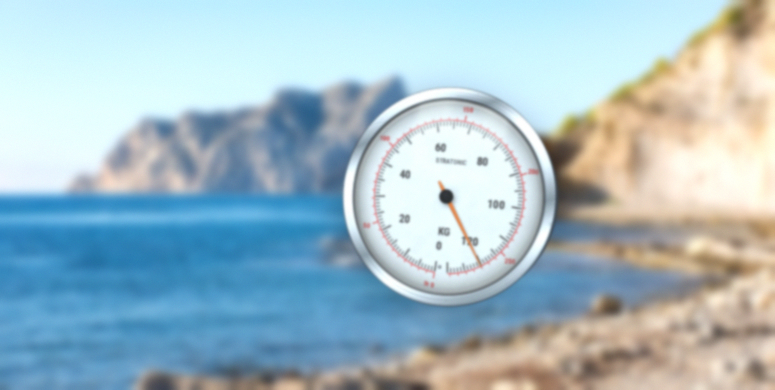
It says 120 kg
